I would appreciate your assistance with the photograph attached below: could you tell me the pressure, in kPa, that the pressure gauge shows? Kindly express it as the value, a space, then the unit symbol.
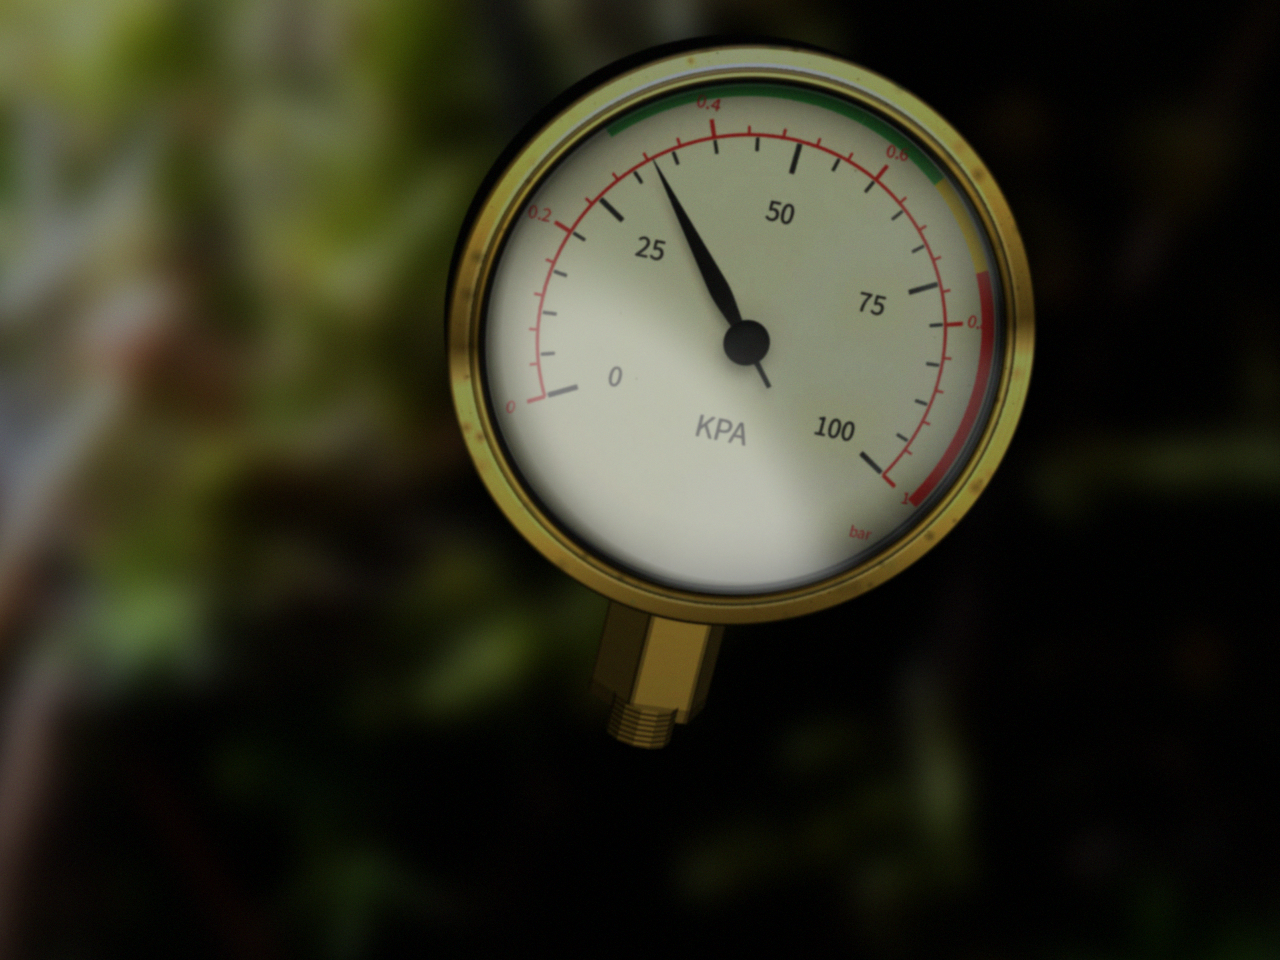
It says 32.5 kPa
